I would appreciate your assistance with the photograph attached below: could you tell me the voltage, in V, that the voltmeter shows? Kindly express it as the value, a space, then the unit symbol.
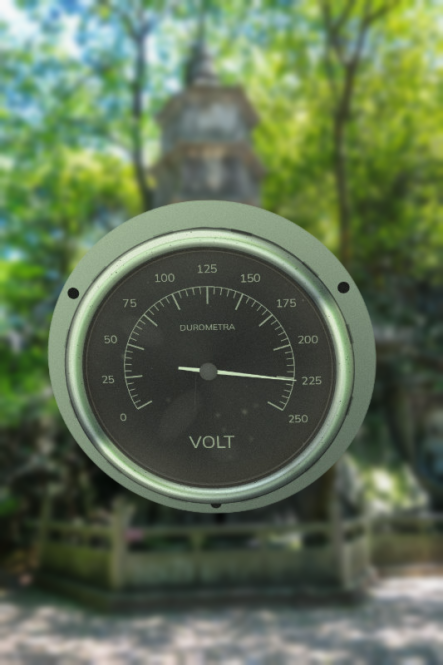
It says 225 V
